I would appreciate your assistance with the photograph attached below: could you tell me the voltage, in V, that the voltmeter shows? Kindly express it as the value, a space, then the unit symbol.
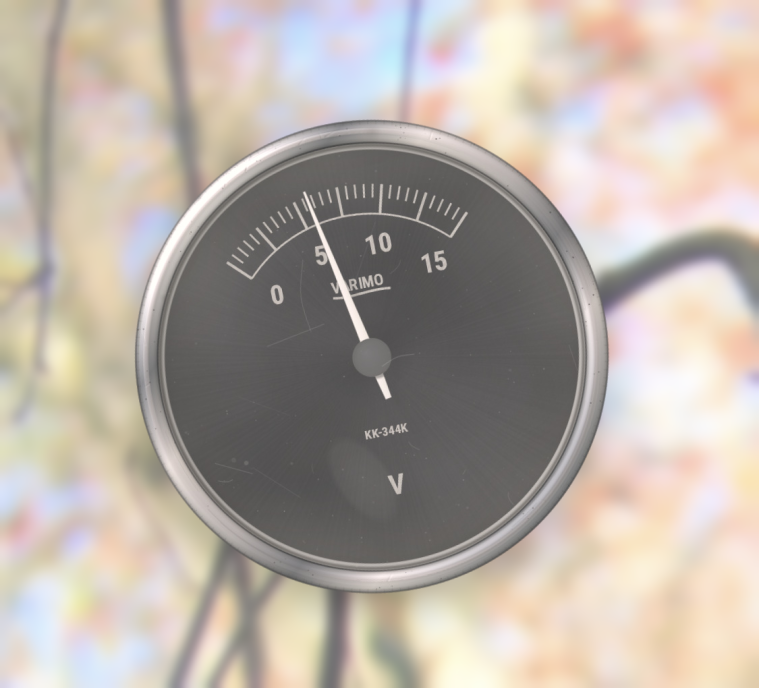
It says 5.75 V
